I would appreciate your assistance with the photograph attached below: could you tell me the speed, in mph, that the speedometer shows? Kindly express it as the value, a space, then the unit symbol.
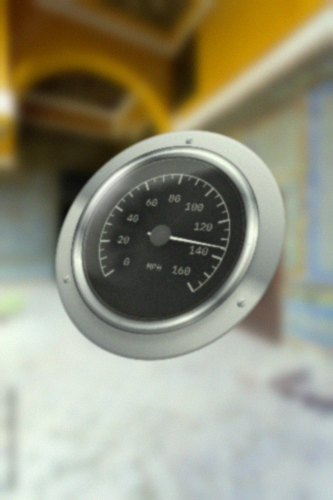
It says 135 mph
